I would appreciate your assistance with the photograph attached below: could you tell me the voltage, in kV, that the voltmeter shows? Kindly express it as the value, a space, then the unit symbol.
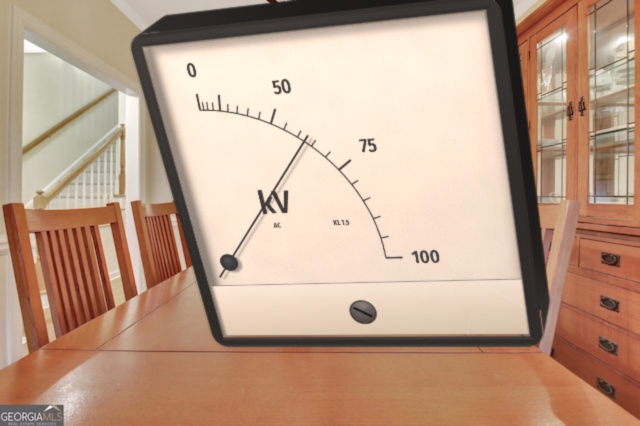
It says 62.5 kV
